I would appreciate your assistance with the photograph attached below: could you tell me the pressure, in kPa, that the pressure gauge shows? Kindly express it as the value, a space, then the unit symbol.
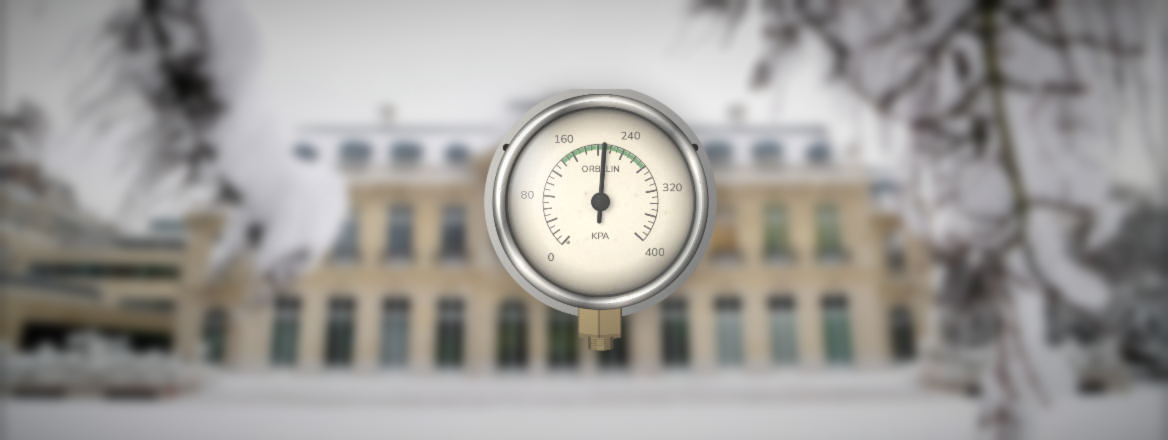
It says 210 kPa
